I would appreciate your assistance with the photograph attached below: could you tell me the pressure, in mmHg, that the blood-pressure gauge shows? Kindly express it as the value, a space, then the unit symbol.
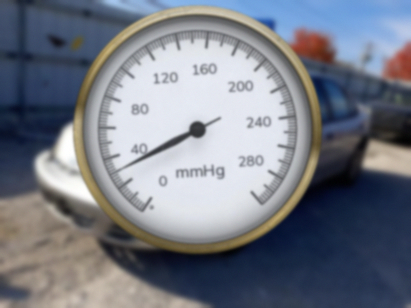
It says 30 mmHg
